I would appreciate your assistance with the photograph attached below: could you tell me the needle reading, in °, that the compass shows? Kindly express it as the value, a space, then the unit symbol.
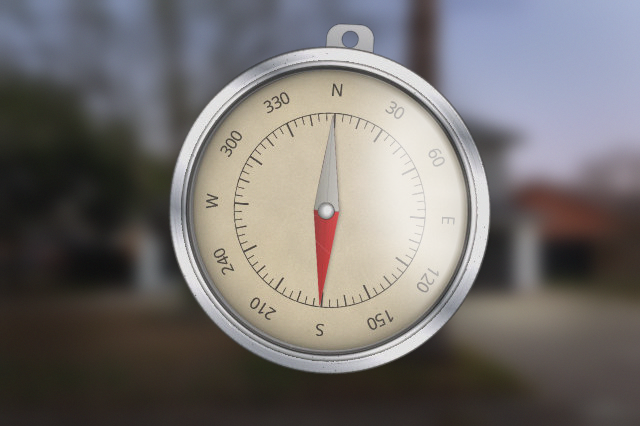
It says 180 °
